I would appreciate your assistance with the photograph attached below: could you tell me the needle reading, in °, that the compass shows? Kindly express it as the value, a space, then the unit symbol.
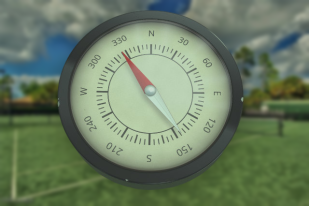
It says 325 °
